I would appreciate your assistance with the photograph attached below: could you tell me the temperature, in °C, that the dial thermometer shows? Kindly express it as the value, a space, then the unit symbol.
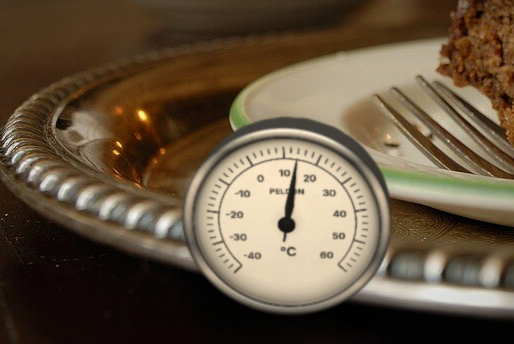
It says 14 °C
